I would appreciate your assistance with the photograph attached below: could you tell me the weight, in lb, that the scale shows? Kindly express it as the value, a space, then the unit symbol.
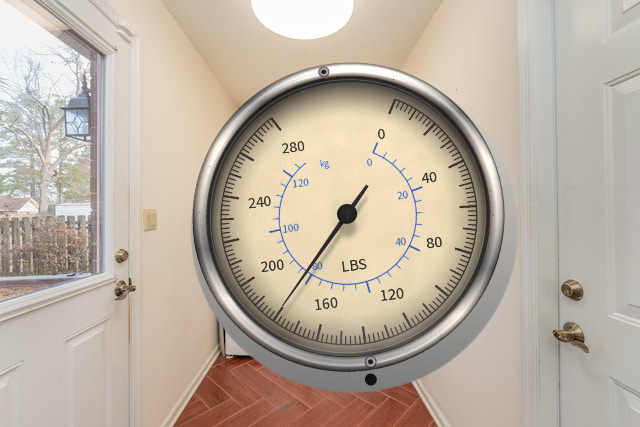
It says 180 lb
